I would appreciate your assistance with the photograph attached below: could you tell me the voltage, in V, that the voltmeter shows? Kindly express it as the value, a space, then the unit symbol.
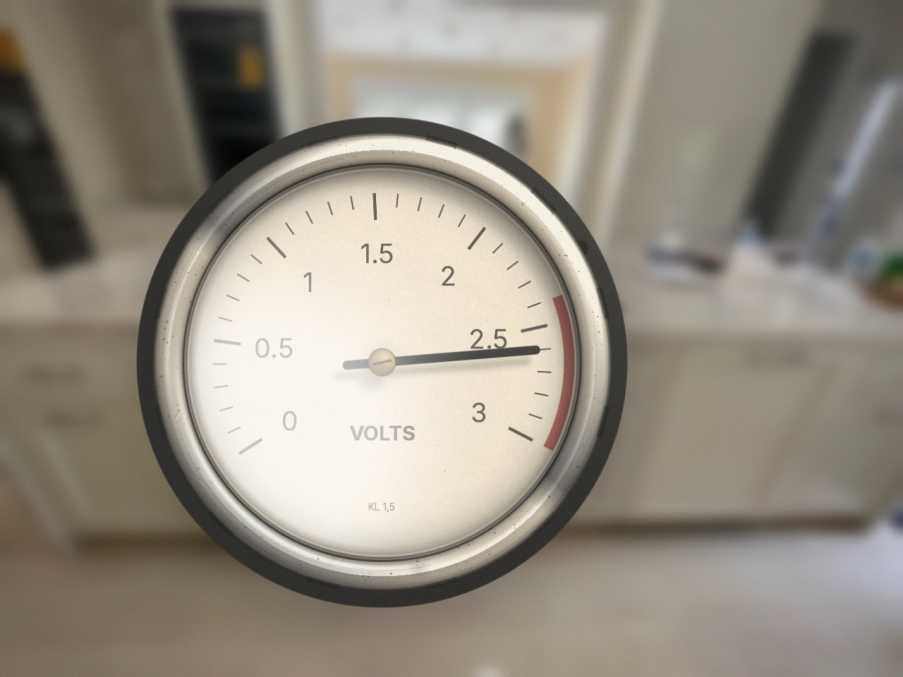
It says 2.6 V
